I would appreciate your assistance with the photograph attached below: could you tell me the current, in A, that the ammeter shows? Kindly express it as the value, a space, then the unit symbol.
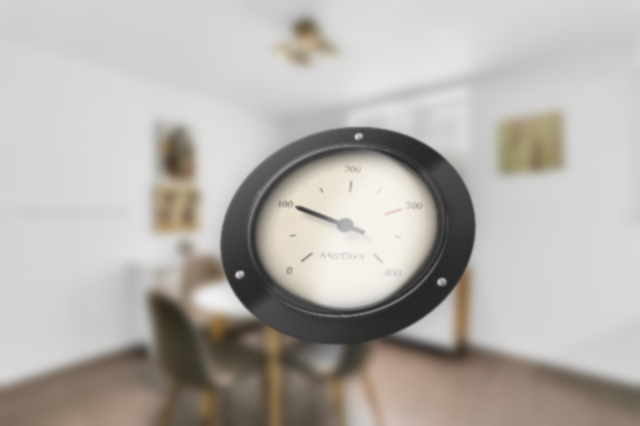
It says 100 A
